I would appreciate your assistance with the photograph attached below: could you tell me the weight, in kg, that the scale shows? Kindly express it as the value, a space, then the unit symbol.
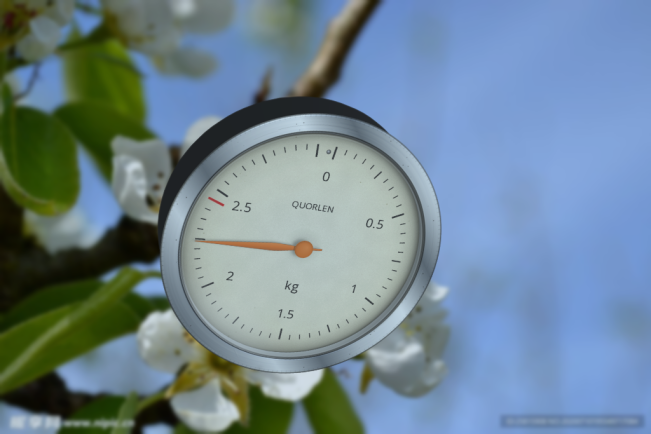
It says 2.25 kg
